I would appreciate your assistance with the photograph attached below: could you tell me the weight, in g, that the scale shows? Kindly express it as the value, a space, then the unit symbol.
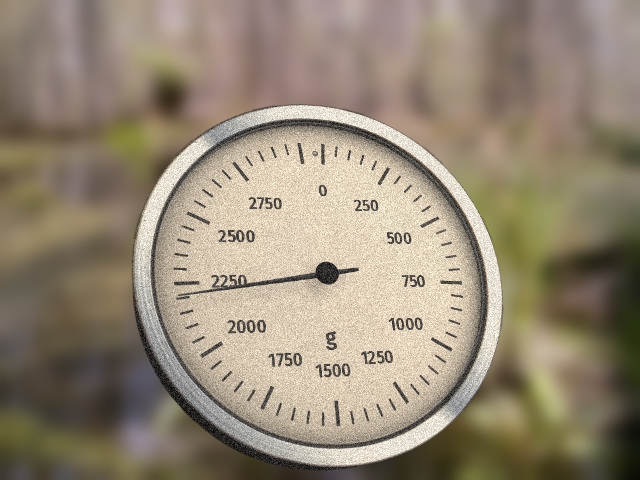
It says 2200 g
